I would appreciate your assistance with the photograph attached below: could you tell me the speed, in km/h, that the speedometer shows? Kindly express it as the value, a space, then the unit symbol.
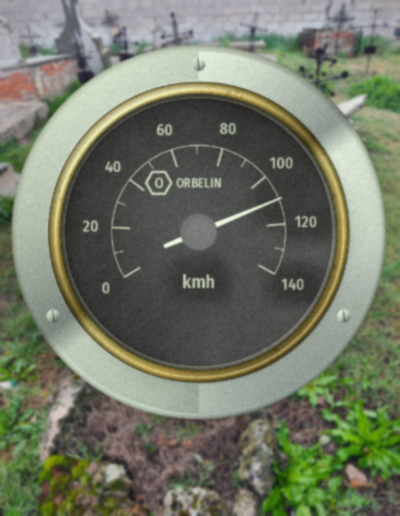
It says 110 km/h
